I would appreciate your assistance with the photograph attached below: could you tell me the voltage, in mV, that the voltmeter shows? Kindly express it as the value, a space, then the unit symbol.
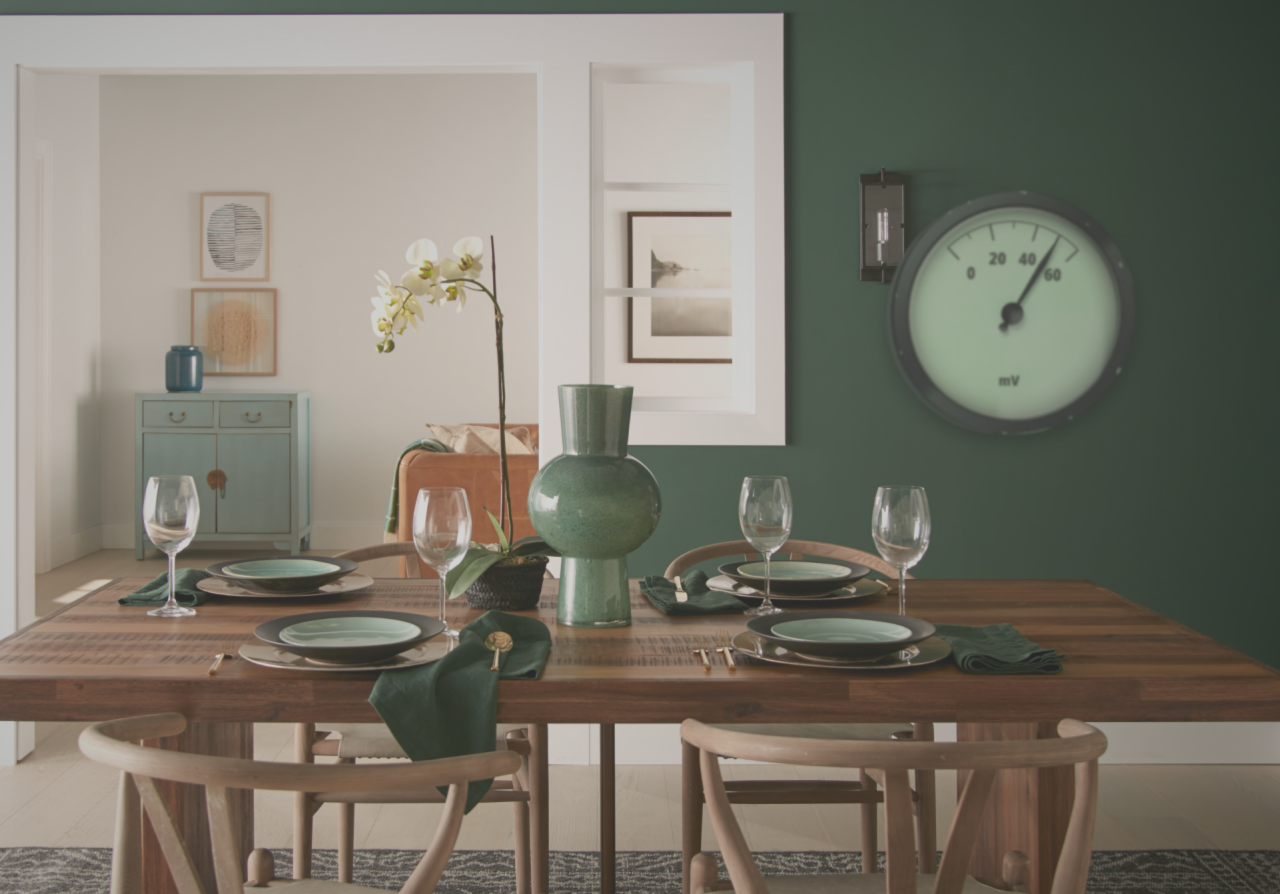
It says 50 mV
